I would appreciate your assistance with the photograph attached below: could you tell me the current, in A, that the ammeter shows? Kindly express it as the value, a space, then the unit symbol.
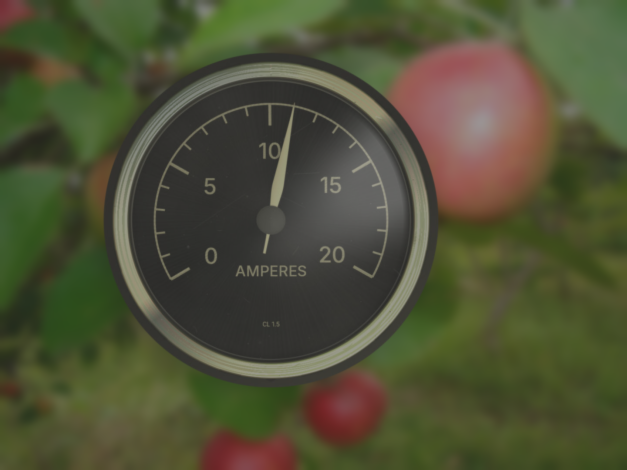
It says 11 A
